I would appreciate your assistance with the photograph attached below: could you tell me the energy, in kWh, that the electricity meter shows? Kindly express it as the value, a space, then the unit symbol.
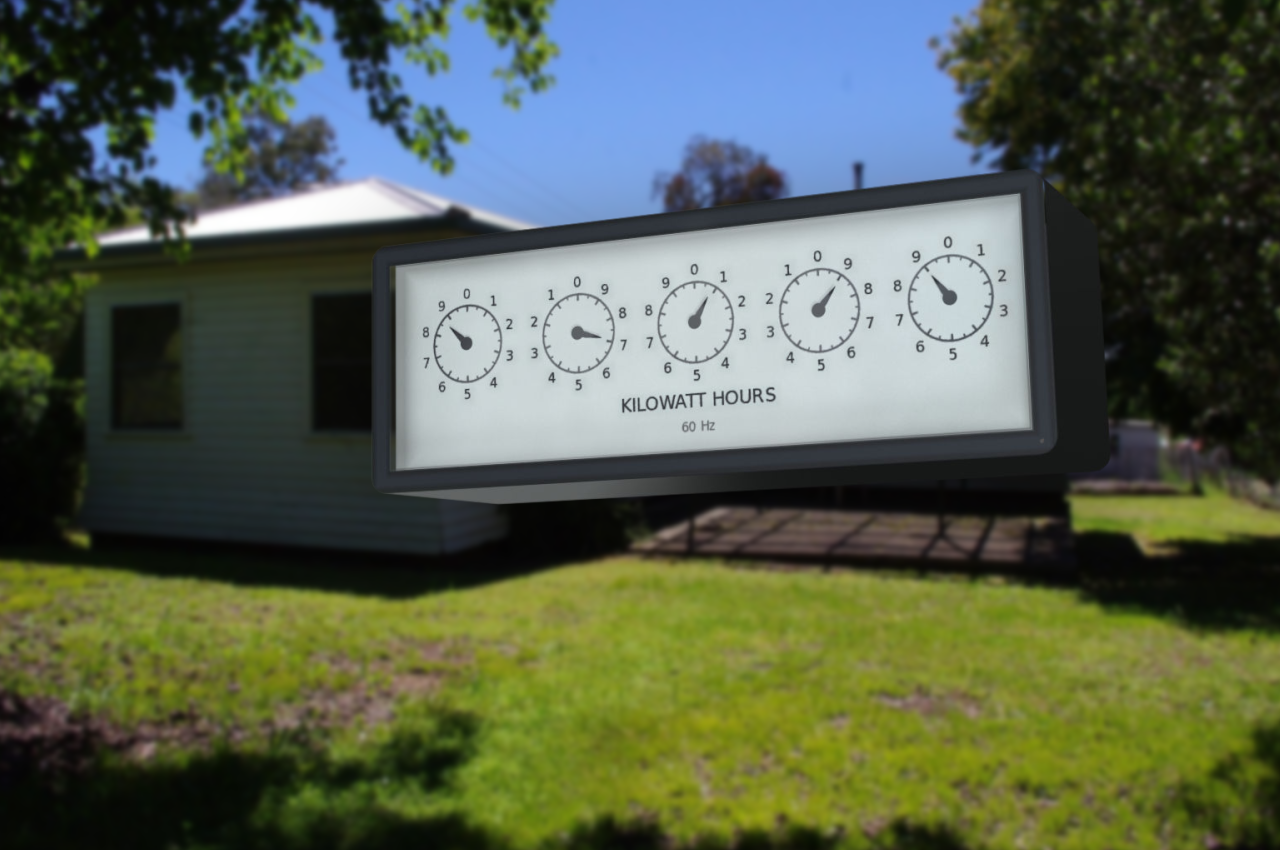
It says 87089 kWh
